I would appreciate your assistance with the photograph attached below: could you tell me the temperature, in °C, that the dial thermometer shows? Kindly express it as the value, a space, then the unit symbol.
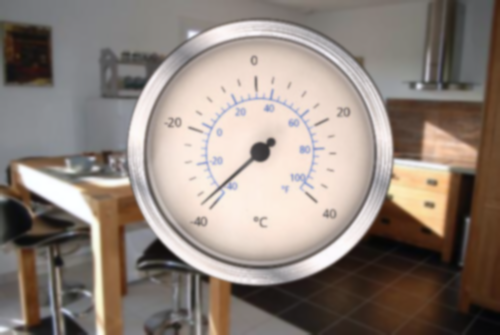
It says -38 °C
